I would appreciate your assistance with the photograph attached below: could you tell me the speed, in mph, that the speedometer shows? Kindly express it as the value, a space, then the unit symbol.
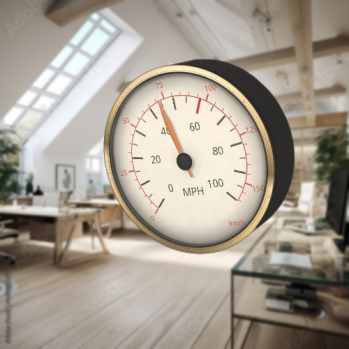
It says 45 mph
